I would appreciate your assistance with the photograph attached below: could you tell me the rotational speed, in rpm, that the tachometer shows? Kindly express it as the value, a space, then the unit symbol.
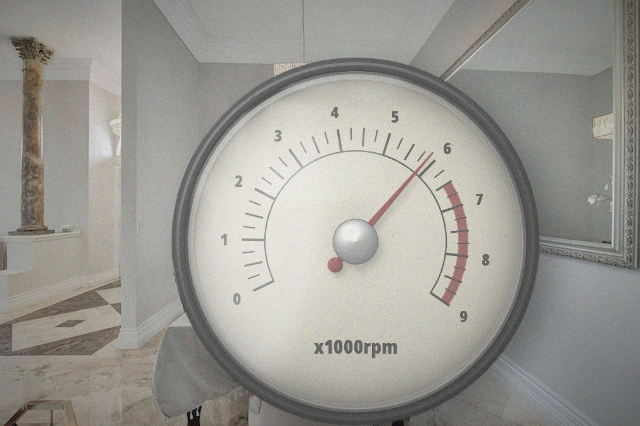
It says 5875 rpm
